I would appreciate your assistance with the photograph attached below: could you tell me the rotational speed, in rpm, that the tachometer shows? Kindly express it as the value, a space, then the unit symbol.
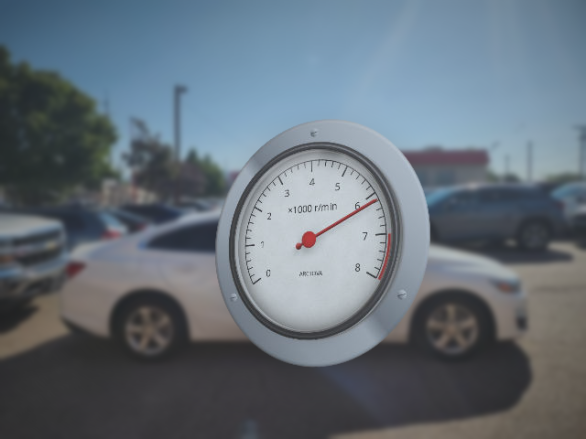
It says 6200 rpm
